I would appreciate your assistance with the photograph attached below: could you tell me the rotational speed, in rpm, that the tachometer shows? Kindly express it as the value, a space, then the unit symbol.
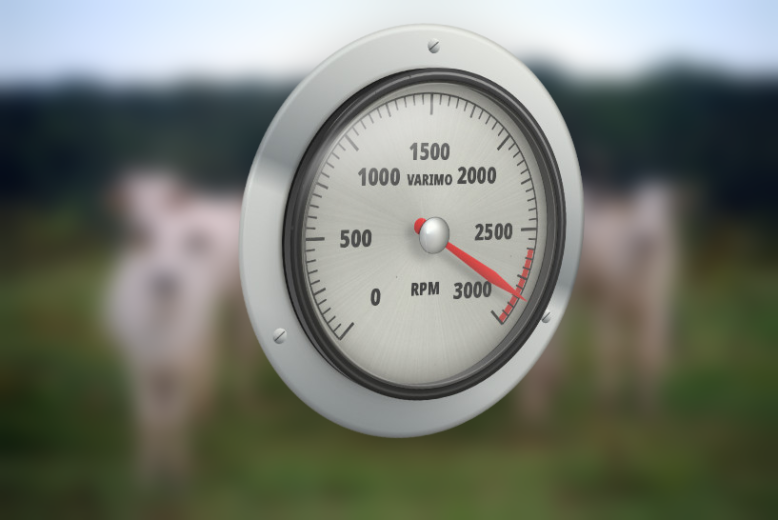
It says 2850 rpm
